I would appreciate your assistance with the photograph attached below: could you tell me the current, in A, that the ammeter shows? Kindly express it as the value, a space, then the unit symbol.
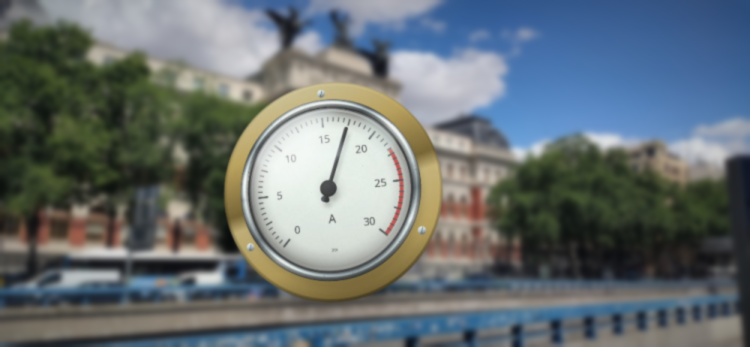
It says 17.5 A
